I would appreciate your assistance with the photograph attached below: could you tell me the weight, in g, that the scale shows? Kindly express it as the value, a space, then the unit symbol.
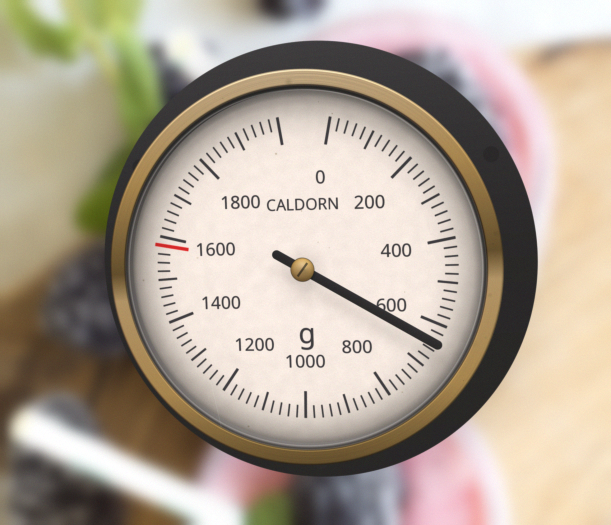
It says 640 g
